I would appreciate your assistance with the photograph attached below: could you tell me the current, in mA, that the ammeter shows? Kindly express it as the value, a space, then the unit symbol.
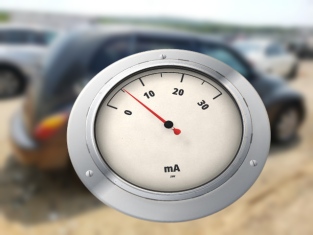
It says 5 mA
